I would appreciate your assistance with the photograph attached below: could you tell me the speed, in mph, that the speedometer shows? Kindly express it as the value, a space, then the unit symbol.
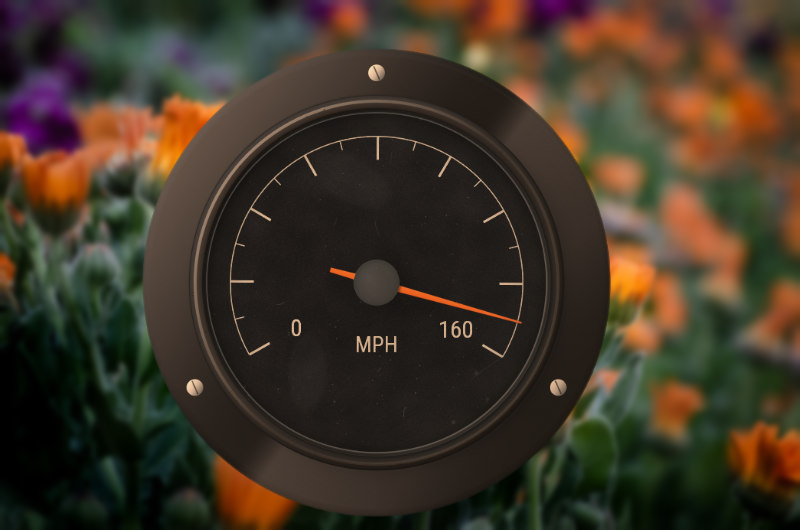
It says 150 mph
